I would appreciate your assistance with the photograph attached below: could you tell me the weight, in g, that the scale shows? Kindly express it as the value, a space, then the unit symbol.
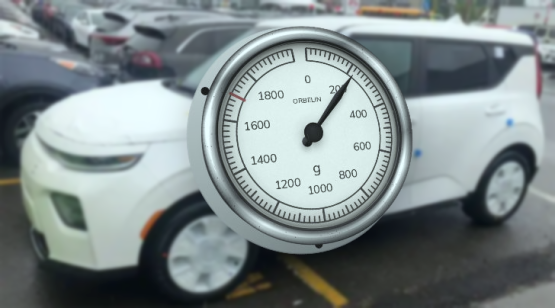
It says 220 g
